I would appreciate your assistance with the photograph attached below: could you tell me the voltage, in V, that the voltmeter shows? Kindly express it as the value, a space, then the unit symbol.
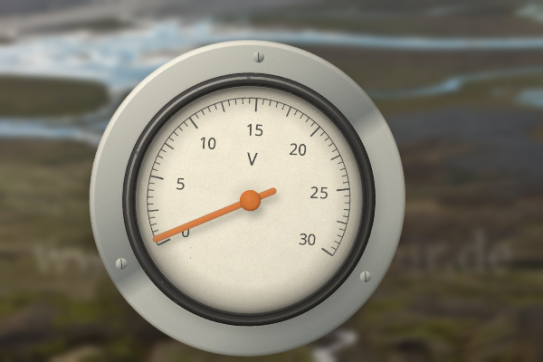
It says 0.5 V
